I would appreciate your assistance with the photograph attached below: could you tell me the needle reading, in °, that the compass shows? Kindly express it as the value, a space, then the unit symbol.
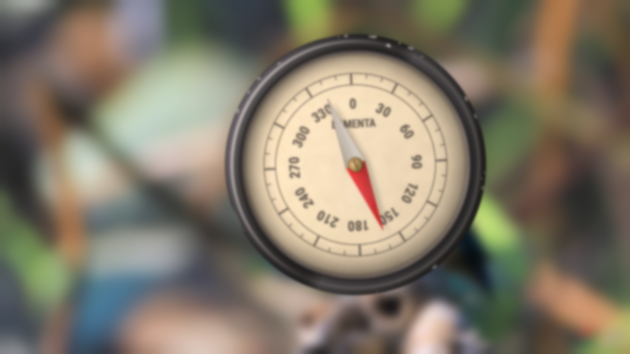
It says 160 °
